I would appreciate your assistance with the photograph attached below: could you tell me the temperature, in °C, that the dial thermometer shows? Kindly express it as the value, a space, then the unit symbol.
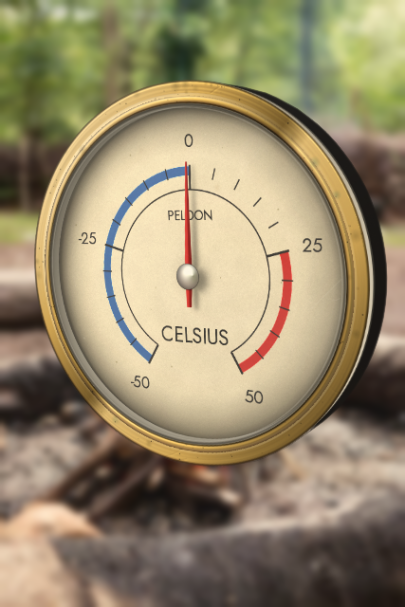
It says 0 °C
